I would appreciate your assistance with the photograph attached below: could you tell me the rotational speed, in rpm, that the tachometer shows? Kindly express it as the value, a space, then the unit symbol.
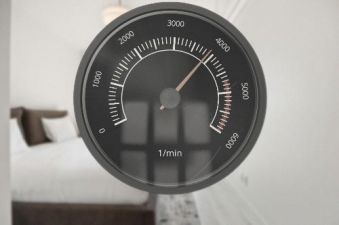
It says 3900 rpm
